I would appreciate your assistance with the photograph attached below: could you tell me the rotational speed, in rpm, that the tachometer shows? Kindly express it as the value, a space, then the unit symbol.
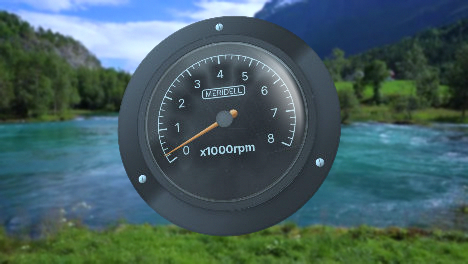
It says 200 rpm
